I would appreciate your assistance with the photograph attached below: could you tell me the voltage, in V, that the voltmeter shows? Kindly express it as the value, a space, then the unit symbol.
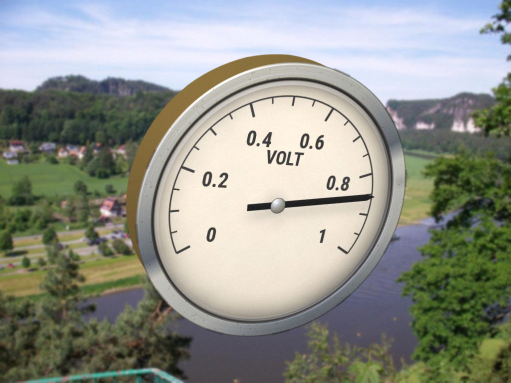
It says 0.85 V
